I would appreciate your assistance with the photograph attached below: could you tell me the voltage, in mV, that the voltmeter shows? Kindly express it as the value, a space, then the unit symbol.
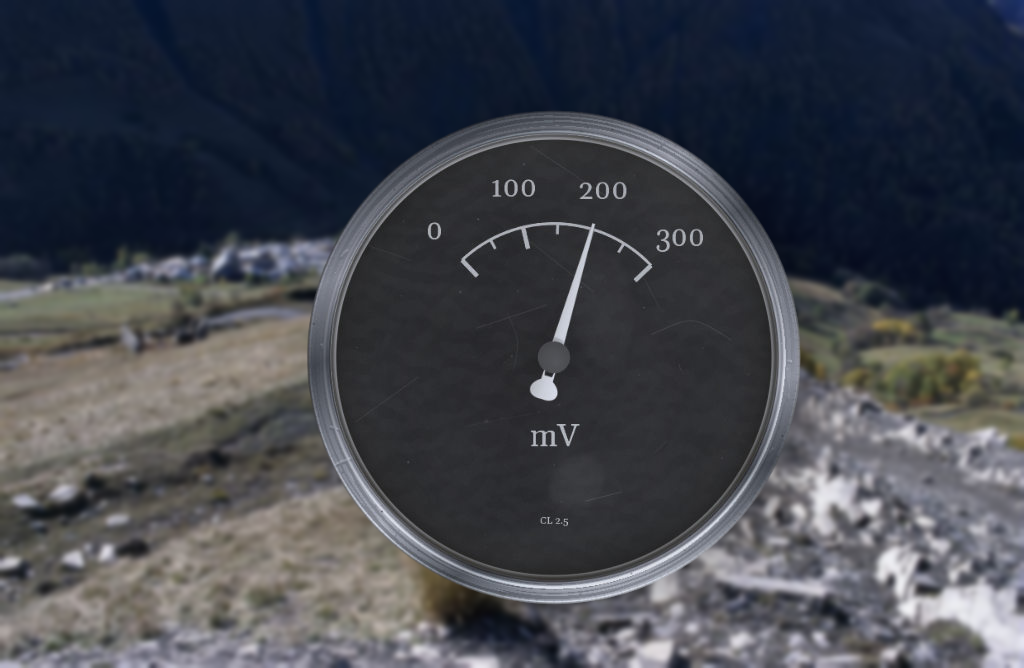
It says 200 mV
